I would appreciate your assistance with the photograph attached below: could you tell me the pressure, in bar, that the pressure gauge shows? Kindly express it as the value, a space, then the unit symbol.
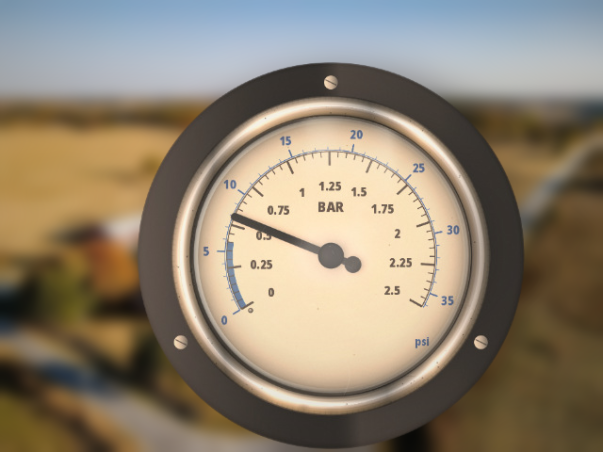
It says 0.55 bar
